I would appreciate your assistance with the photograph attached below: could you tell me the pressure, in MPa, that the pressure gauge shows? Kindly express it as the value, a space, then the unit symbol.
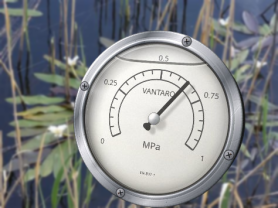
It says 0.65 MPa
